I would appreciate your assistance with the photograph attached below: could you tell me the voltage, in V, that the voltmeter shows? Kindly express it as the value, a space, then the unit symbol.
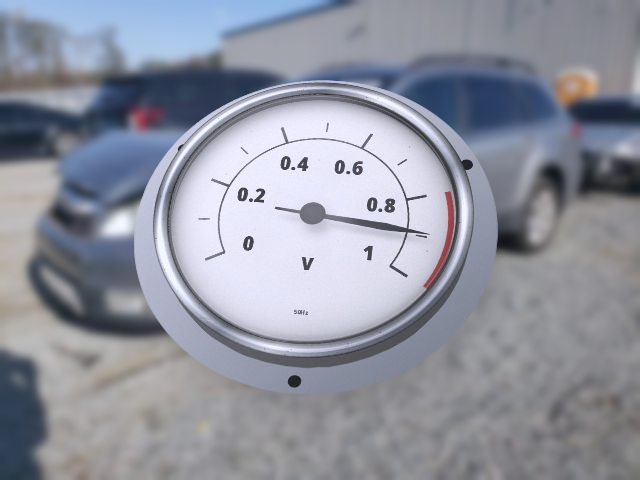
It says 0.9 V
